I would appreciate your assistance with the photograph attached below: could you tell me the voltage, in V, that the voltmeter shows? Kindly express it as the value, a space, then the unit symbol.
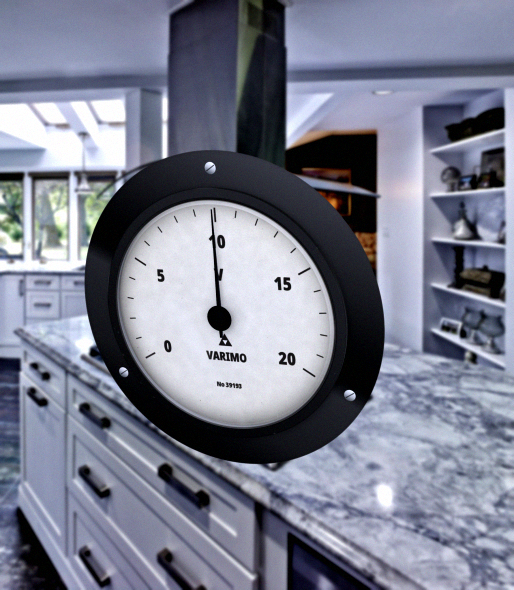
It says 10 V
